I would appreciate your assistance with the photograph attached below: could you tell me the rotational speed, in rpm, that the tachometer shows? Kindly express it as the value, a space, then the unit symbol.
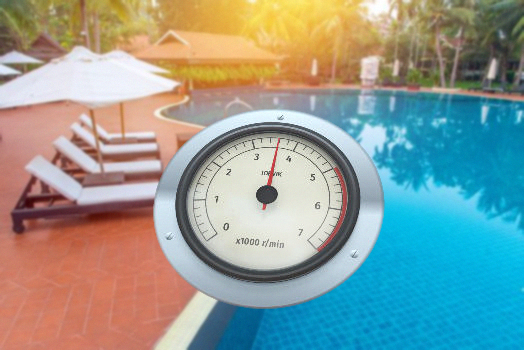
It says 3600 rpm
